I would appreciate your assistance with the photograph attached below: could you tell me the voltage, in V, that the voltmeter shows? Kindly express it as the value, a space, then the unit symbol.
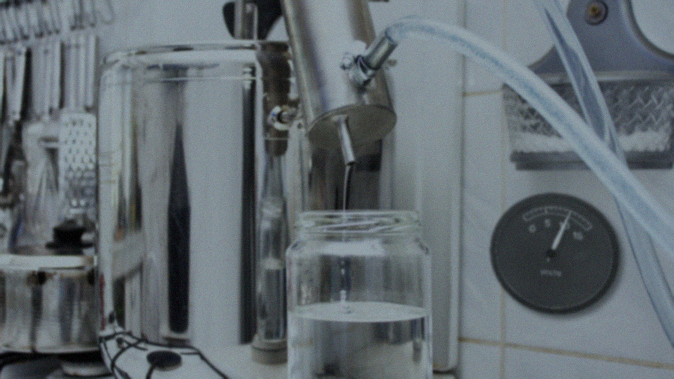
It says 10 V
